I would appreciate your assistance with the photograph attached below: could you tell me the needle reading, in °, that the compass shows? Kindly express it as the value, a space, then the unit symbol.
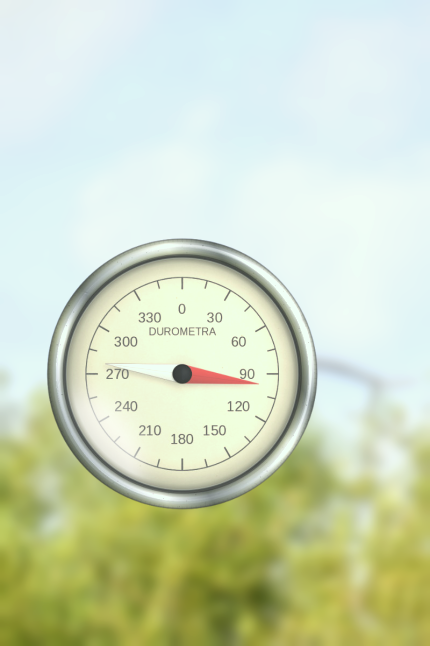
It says 97.5 °
